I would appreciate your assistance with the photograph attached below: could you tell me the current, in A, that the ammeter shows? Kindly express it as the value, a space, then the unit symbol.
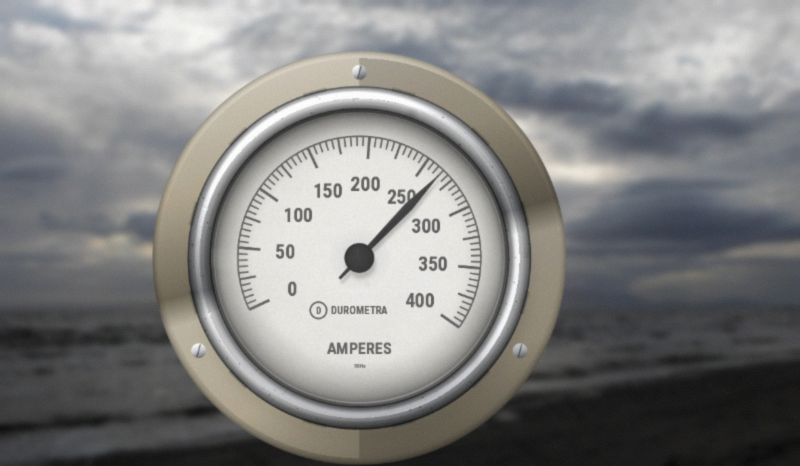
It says 265 A
